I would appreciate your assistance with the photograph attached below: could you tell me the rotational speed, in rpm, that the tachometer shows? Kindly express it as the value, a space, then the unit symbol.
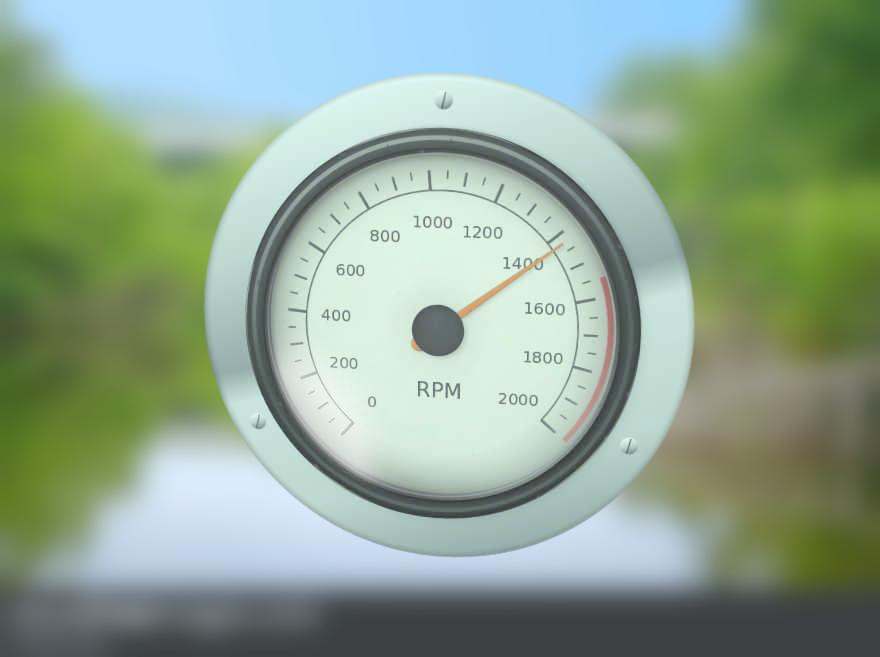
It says 1425 rpm
